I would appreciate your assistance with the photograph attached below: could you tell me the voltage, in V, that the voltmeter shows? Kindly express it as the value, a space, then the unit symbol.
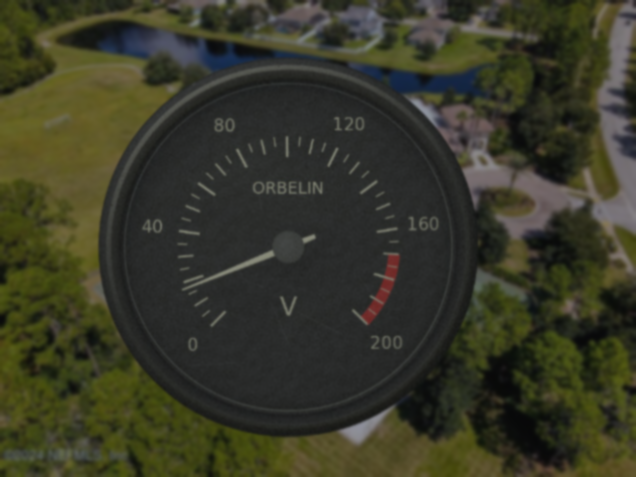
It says 17.5 V
